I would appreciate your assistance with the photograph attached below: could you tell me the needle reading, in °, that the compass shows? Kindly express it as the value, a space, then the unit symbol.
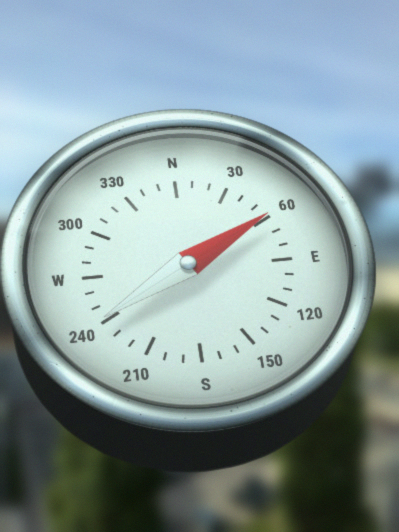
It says 60 °
